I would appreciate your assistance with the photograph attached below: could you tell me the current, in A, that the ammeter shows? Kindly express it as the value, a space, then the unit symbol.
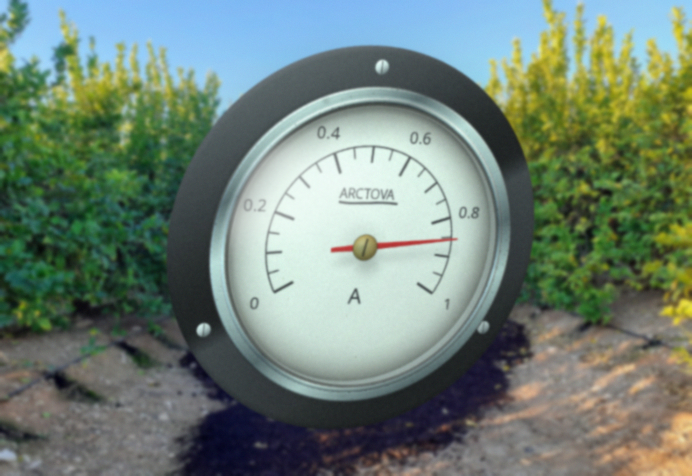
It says 0.85 A
